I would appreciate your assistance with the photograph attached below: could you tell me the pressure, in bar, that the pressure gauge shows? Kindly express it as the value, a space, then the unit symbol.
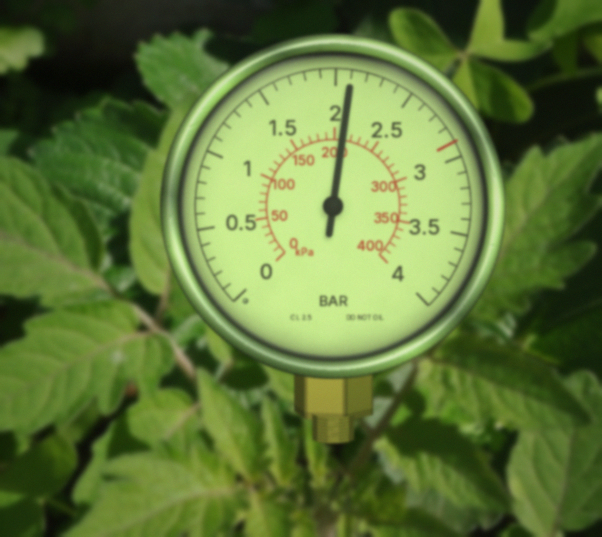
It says 2.1 bar
